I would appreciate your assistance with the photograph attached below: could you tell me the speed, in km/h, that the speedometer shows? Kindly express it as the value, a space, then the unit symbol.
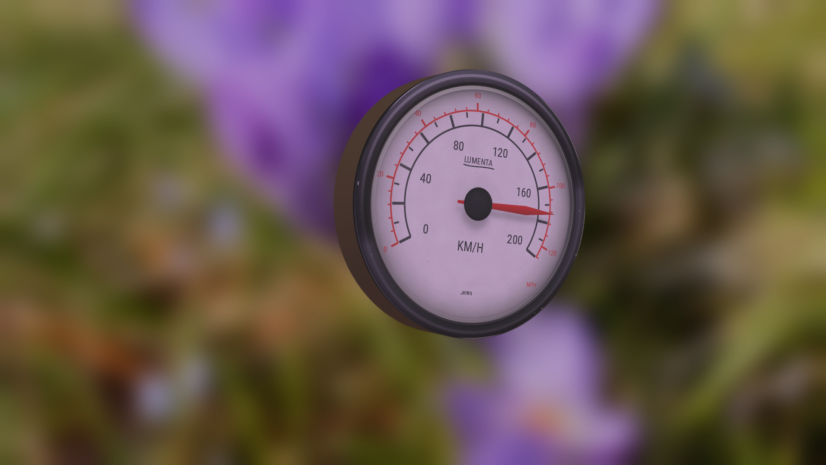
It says 175 km/h
